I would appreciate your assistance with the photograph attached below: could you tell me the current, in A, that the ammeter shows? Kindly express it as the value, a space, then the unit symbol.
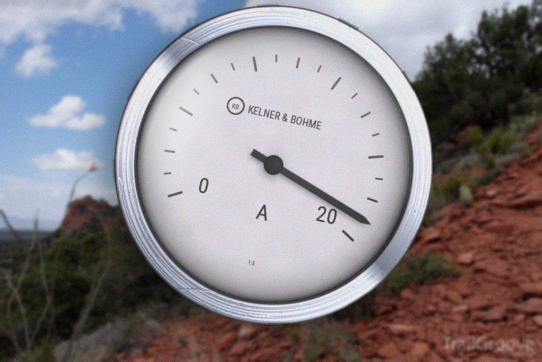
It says 19 A
